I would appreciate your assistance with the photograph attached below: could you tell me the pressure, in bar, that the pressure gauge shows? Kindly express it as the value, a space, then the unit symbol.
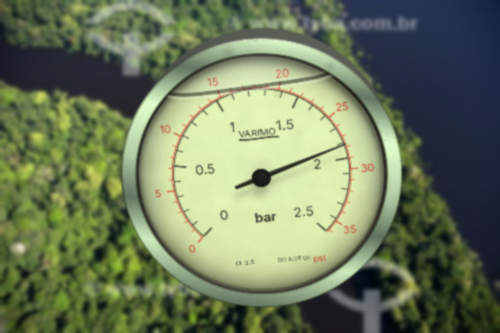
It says 1.9 bar
